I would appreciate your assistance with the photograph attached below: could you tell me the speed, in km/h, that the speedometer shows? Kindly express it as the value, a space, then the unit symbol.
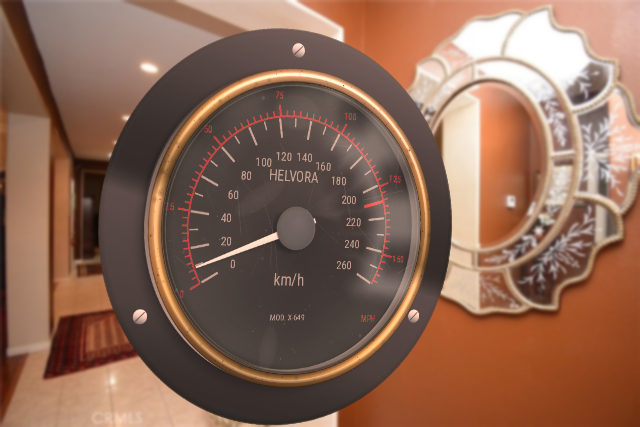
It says 10 km/h
